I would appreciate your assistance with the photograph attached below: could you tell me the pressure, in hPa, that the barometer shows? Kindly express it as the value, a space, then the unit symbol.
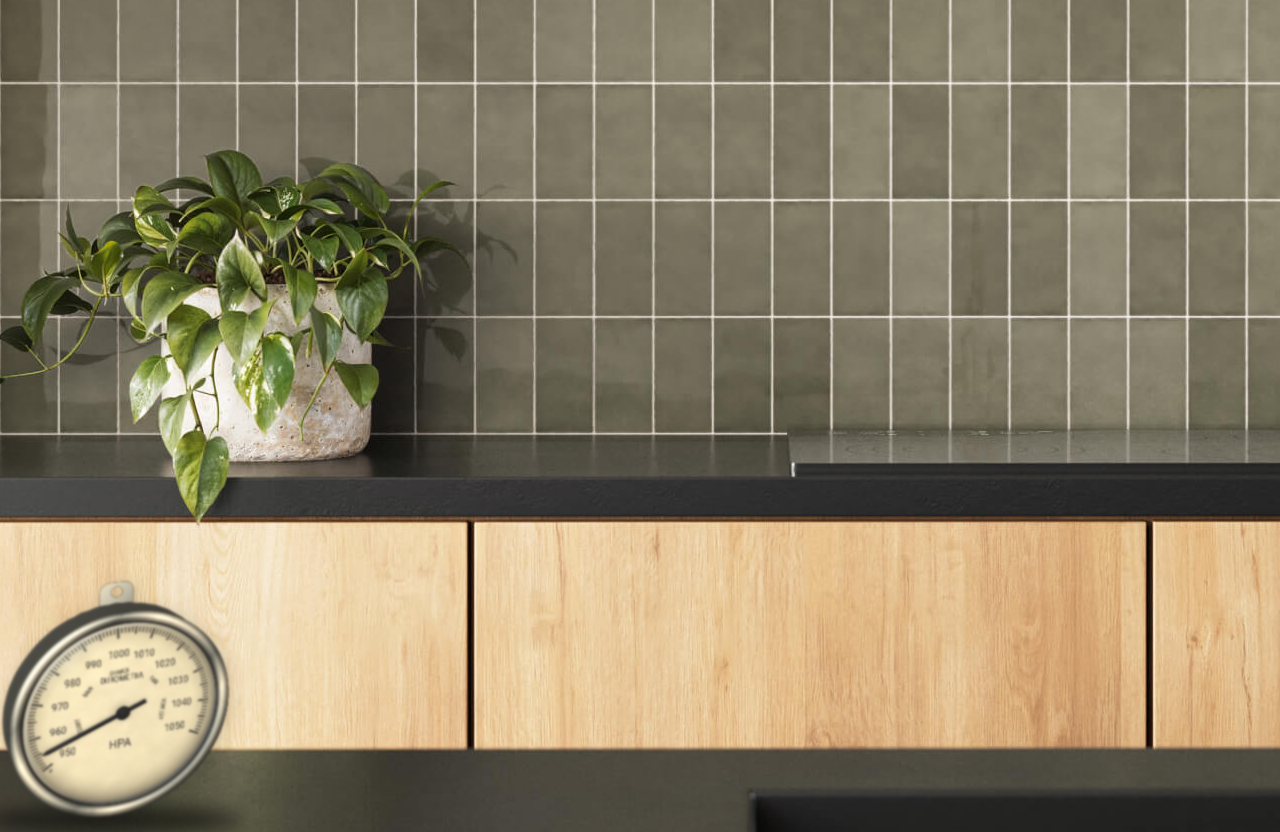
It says 955 hPa
